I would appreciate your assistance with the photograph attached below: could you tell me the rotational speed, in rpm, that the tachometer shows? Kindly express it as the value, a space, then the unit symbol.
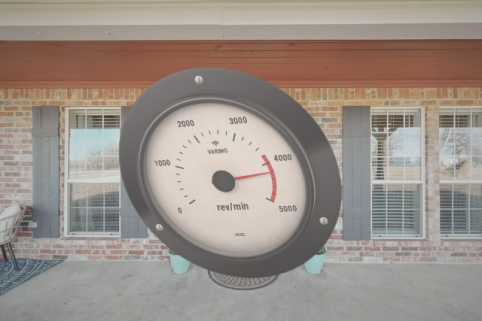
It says 4200 rpm
